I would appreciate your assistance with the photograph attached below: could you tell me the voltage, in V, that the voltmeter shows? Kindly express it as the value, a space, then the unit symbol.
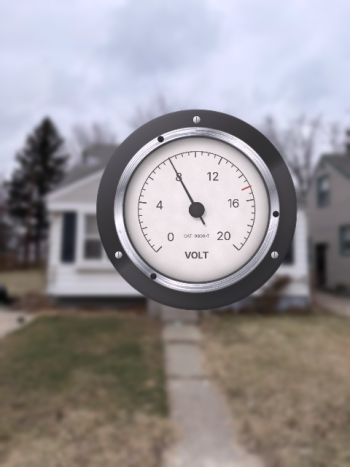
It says 8 V
